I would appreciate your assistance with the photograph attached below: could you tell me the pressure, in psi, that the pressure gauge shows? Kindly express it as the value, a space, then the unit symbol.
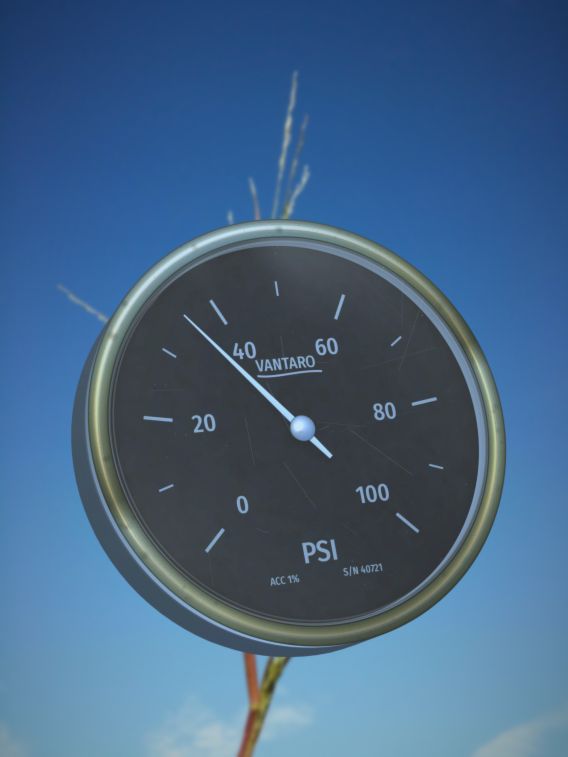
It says 35 psi
